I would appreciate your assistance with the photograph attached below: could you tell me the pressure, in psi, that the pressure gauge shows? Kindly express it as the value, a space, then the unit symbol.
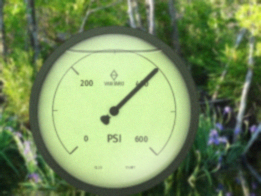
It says 400 psi
